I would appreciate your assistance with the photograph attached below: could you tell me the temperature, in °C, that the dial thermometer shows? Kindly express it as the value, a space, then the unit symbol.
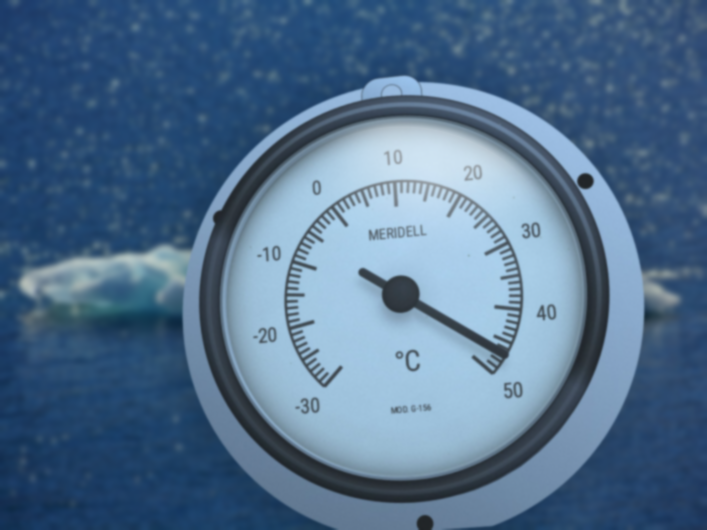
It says 47 °C
